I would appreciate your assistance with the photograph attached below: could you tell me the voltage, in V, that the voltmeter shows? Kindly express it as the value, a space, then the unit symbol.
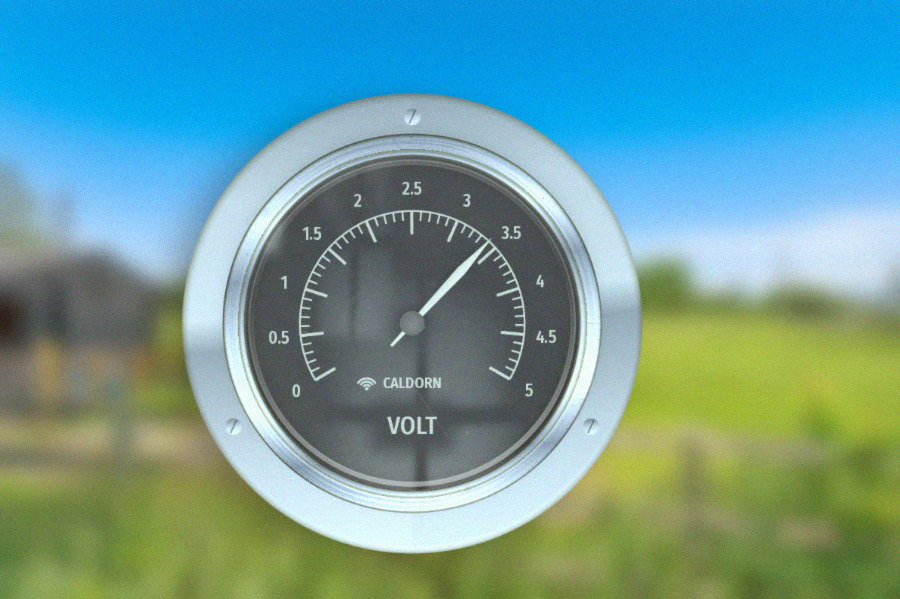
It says 3.4 V
